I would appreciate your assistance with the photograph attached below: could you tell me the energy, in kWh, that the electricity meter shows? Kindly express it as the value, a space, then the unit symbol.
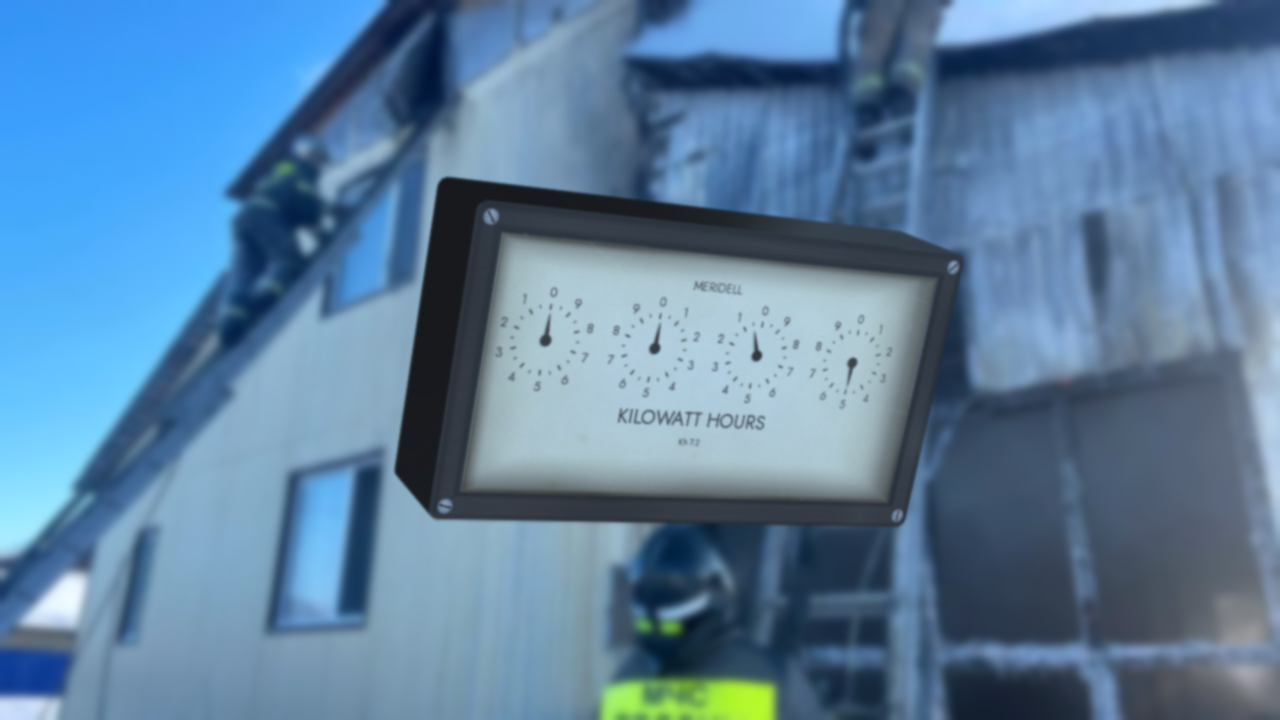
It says 5 kWh
